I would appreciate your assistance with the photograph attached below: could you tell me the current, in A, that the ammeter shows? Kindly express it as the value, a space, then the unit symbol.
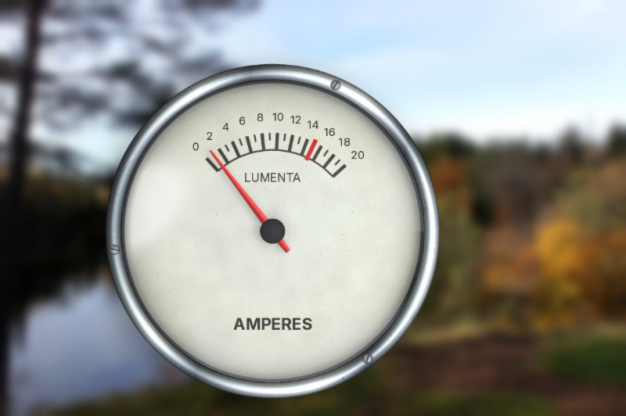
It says 1 A
